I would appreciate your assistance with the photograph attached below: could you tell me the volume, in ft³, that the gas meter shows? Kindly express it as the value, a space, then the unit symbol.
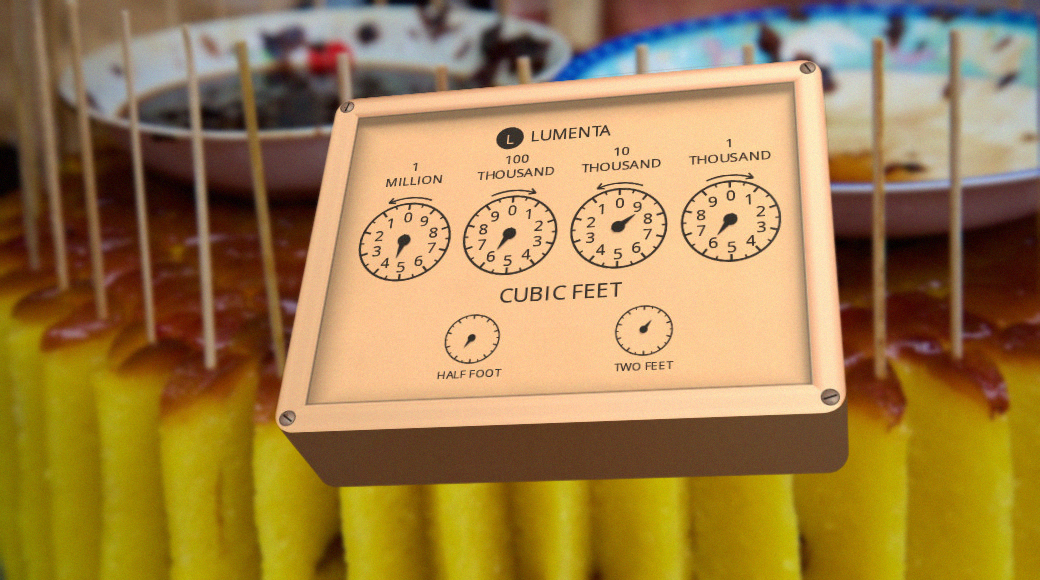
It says 458600 ft³
